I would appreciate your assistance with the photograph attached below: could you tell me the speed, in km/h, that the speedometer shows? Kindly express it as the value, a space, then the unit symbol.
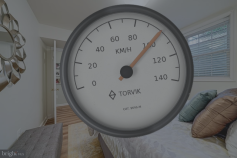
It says 100 km/h
